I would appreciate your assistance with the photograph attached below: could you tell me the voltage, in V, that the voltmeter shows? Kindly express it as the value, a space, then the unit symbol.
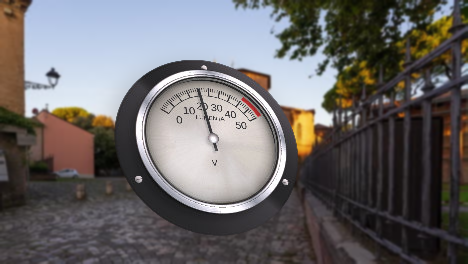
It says 20 V
